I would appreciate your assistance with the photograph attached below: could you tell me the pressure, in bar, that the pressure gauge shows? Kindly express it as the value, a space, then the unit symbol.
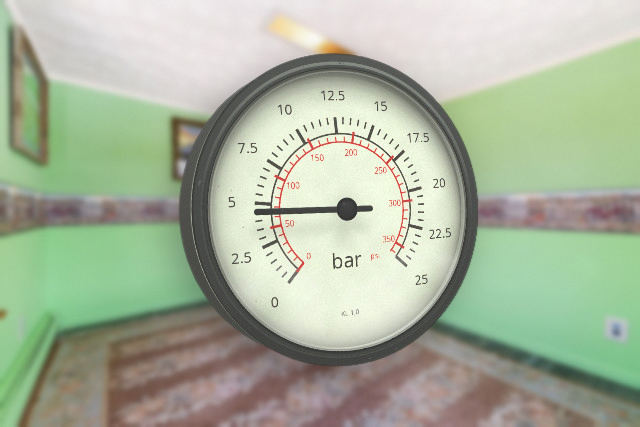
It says 4.5 bar
